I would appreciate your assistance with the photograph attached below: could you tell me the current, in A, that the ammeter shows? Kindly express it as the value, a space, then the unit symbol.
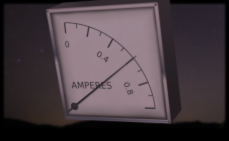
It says 0.6 A
